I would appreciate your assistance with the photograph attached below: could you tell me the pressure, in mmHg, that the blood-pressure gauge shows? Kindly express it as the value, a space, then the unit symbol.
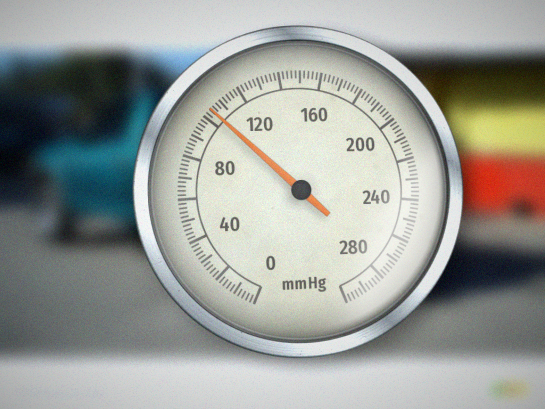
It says 104 mmHg
